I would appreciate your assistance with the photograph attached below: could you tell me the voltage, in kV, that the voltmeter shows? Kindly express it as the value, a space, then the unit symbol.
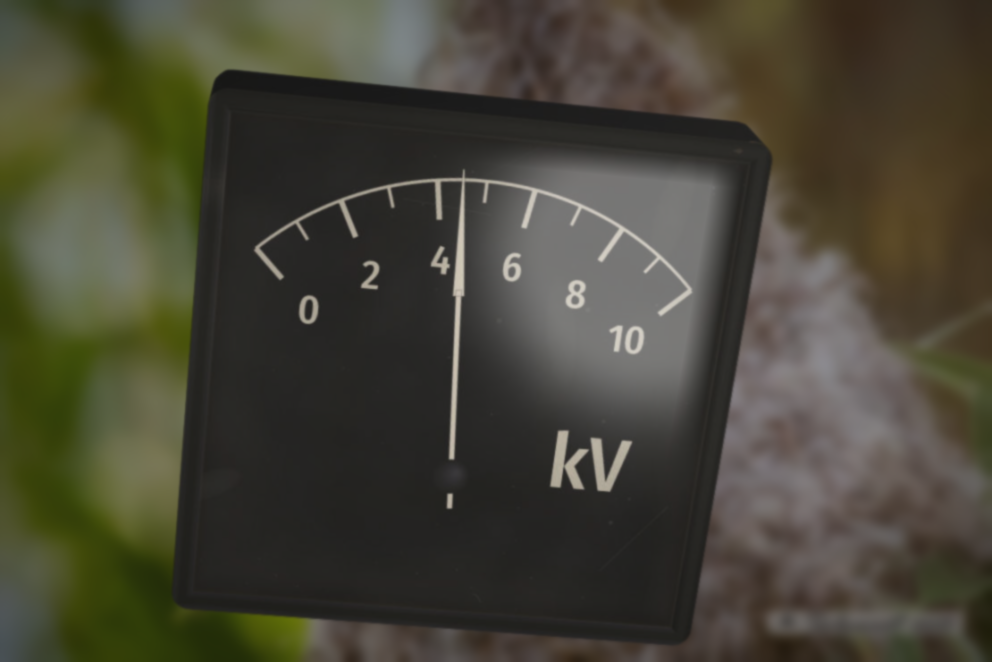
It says 4.5 kV
